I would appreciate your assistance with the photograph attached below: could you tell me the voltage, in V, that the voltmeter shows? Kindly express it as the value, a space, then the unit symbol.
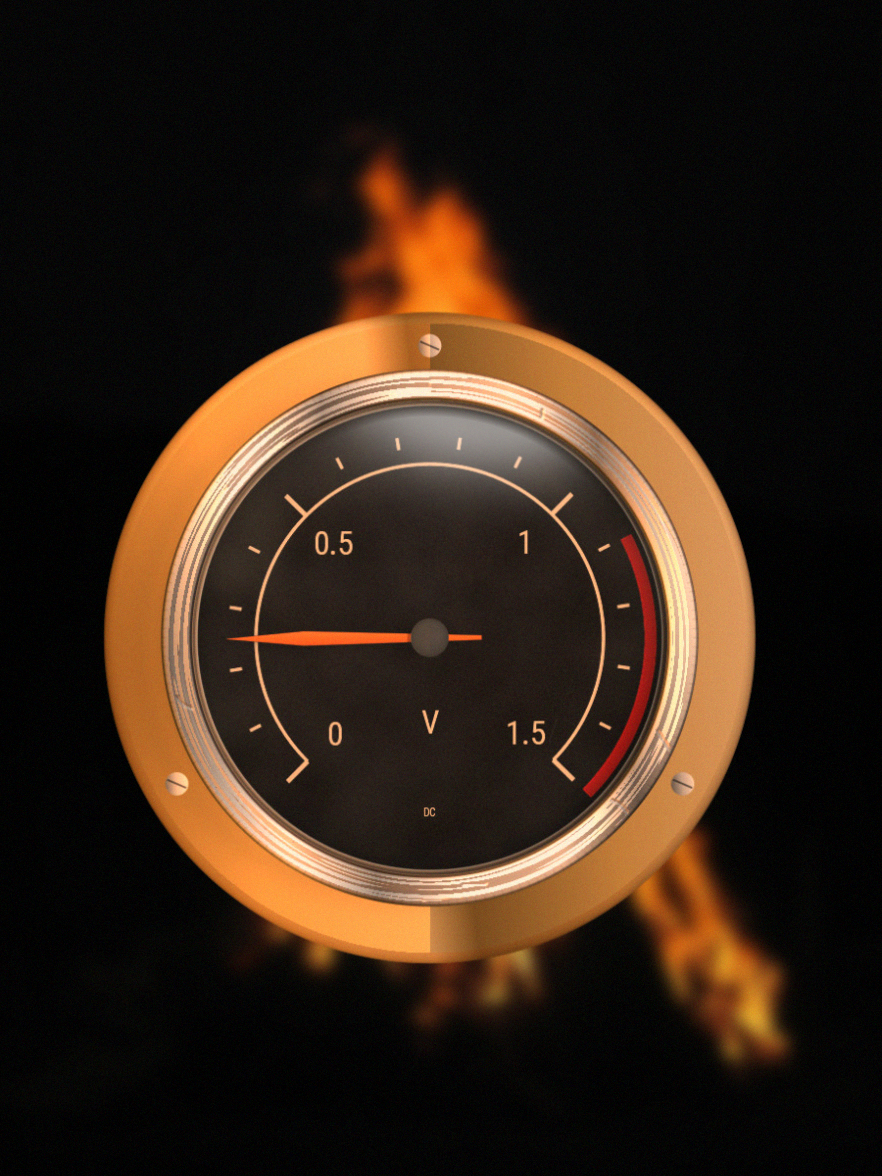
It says 0.25 V
